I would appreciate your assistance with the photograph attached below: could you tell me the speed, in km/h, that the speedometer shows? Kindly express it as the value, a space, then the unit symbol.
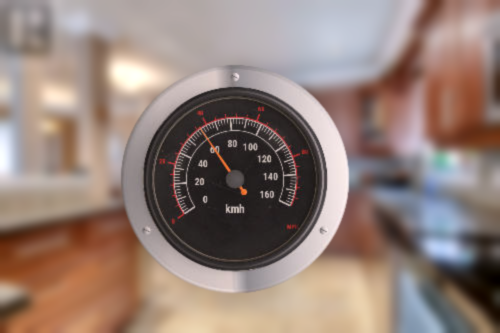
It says 60 km/h
